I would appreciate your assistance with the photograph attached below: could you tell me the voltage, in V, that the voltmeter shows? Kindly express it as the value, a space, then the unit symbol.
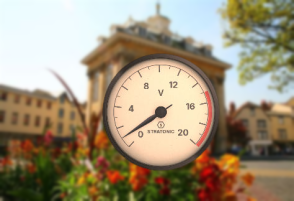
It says 1 V
